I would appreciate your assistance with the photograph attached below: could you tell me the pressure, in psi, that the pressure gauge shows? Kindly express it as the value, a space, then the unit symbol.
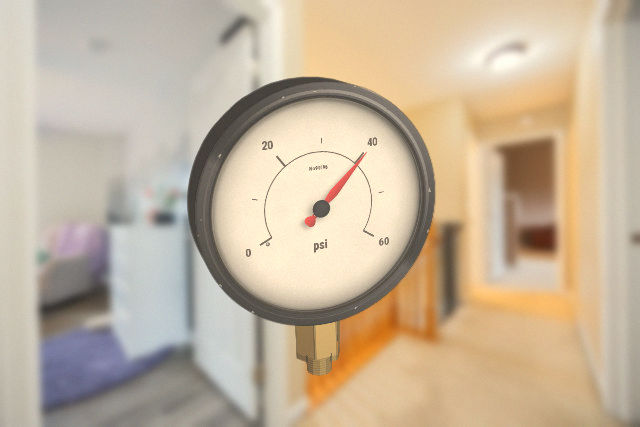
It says 40 psi
